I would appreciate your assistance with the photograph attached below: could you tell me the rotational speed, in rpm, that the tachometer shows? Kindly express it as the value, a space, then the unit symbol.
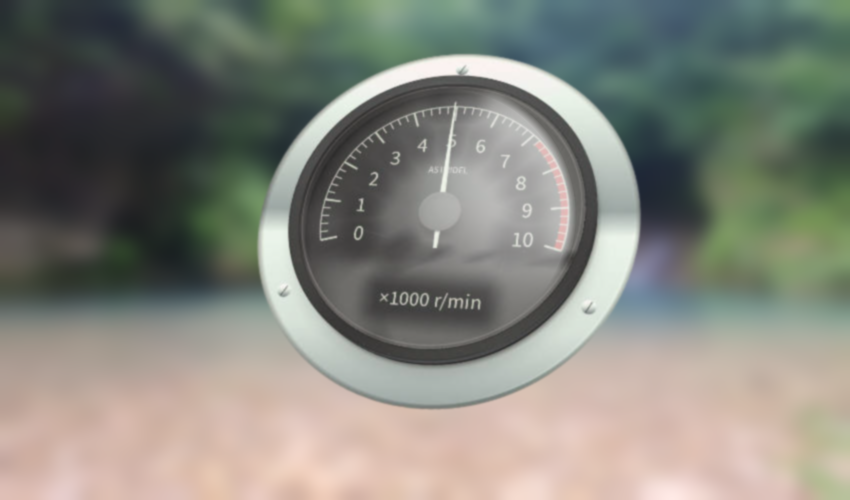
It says 5000 rpm
